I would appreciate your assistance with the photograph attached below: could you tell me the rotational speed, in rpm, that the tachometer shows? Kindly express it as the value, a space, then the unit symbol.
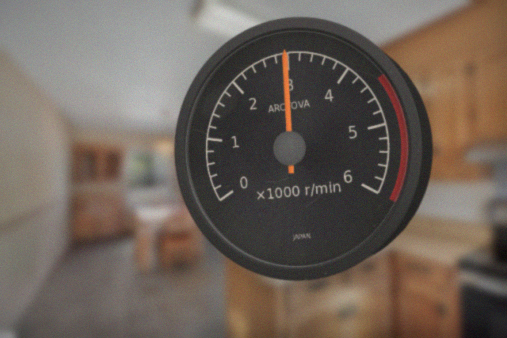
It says 3000 rpm
